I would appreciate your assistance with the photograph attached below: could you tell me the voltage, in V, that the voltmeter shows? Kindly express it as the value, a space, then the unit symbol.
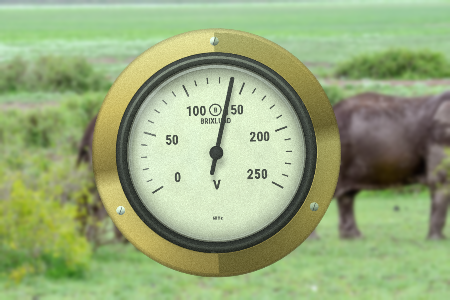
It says 140 V
